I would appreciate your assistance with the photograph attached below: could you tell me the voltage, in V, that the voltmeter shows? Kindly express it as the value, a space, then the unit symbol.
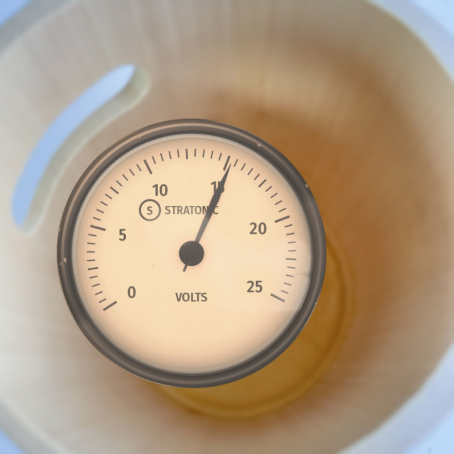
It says 15.25 V
